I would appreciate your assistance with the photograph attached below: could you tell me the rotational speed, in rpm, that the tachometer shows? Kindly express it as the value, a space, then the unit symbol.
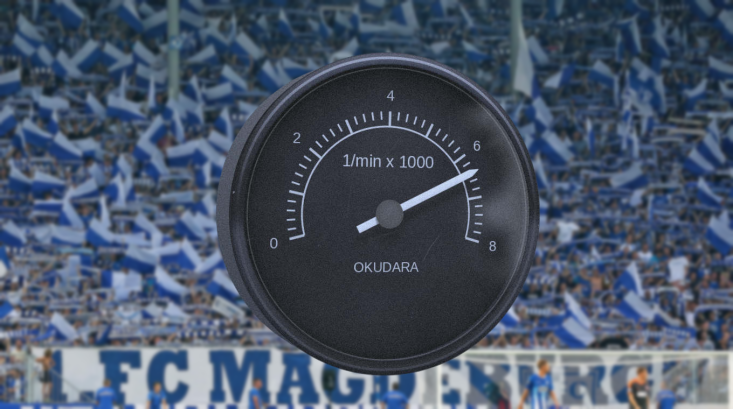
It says 6400 rpm
